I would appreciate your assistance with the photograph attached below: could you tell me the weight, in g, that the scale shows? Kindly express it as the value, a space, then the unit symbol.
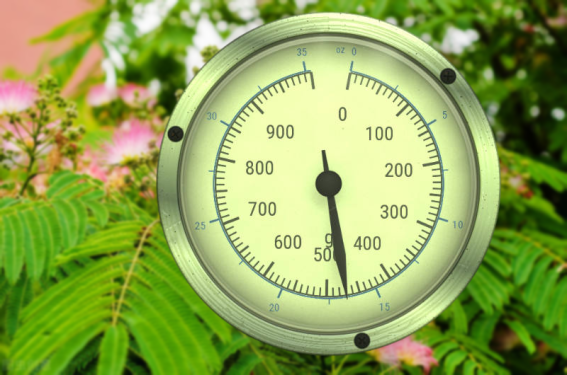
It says 470 g
